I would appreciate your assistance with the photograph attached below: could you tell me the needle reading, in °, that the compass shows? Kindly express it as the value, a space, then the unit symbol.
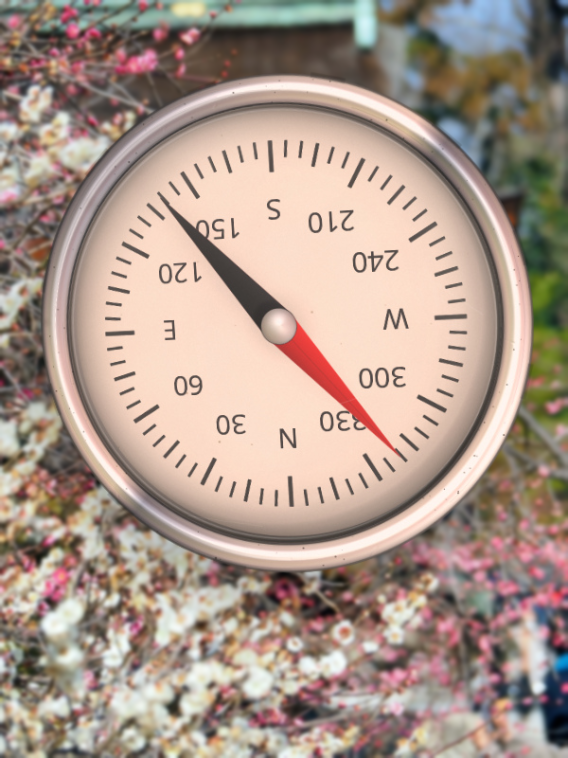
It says 320 °
